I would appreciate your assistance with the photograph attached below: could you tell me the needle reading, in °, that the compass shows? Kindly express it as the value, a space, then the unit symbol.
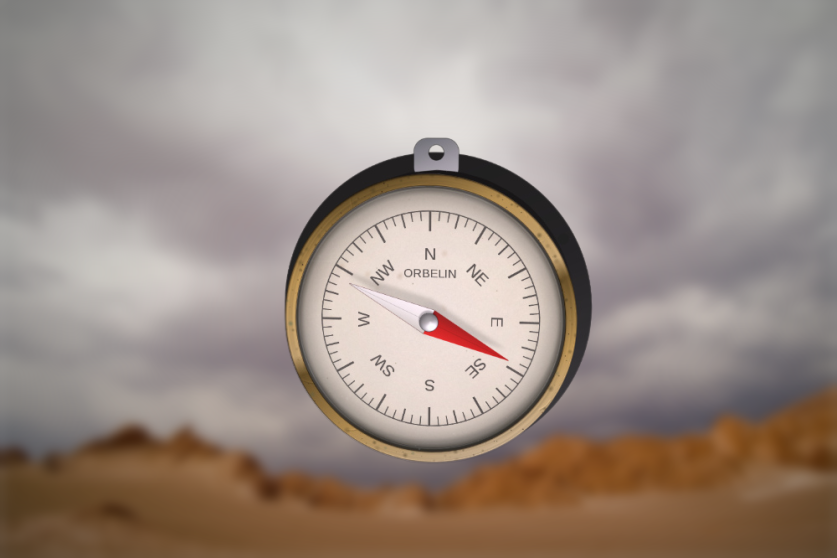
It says 115 °
